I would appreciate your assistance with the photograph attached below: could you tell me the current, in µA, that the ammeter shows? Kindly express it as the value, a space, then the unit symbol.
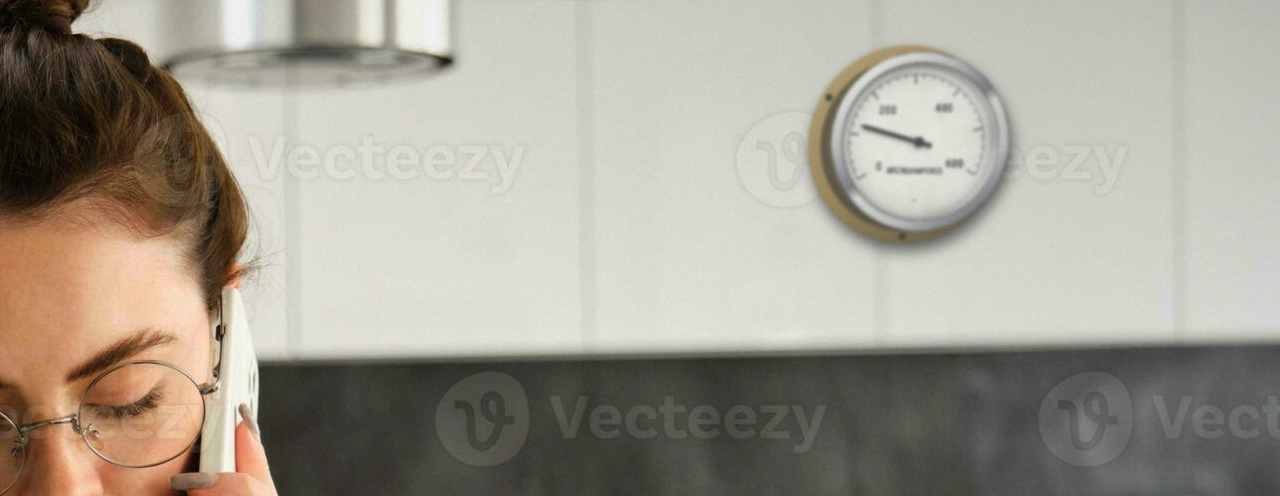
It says 120 µA
